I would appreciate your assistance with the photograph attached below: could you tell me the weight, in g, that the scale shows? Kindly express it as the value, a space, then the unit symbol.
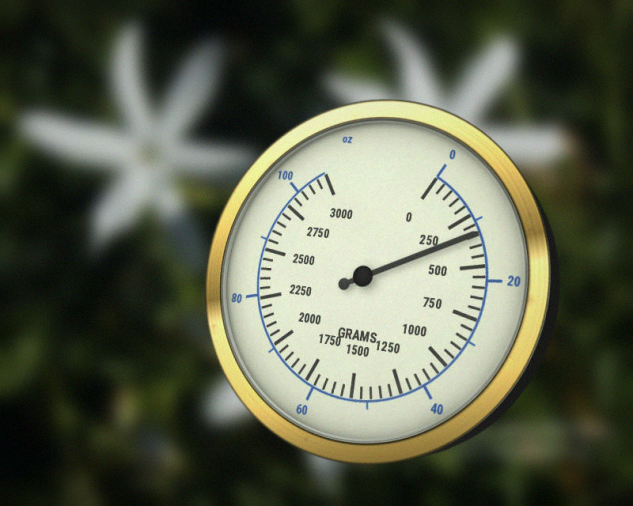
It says 350 g
